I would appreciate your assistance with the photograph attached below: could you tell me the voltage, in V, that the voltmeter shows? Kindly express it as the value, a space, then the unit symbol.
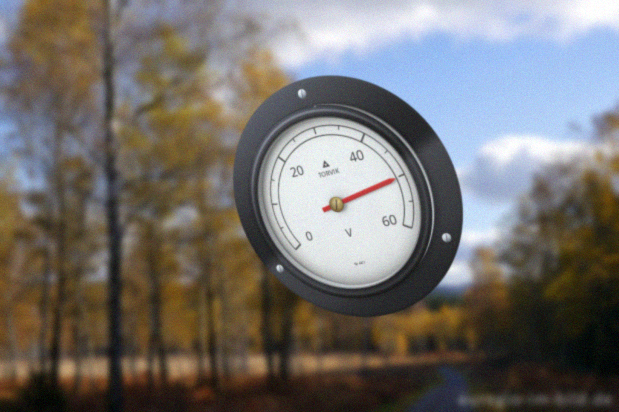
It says 50 V
